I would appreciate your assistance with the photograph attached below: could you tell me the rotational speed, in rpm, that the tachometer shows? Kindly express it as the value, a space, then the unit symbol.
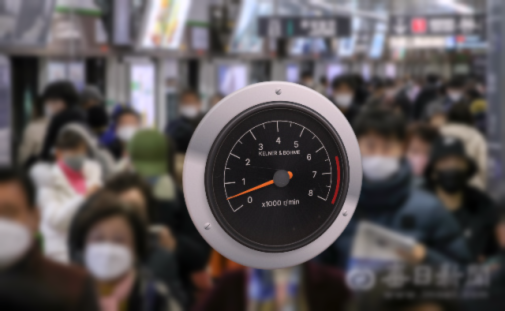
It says 500 rpm
